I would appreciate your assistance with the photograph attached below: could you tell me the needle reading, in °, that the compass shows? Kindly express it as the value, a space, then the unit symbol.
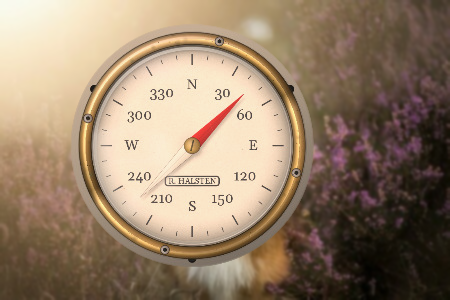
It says 45 °
